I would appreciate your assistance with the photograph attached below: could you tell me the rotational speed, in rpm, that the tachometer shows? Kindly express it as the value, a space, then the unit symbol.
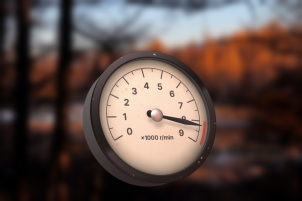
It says 8250 rpm
